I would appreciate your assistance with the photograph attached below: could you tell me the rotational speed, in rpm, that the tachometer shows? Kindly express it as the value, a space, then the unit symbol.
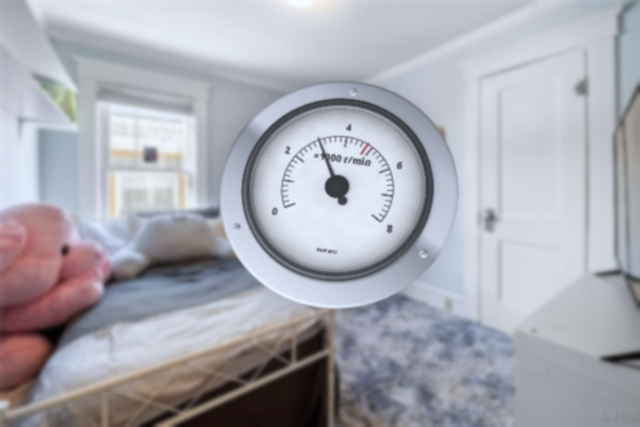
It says 3000 rpm
